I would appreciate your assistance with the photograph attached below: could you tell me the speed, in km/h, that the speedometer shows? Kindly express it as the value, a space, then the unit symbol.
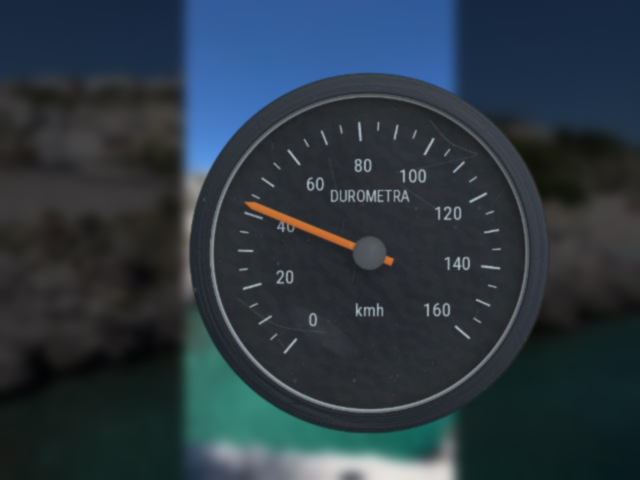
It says 42.5 km/h
